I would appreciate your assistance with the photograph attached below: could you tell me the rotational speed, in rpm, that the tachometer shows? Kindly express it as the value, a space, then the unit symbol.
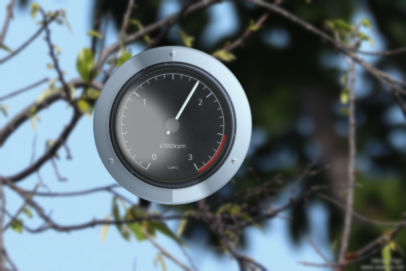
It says 1800 rpm
